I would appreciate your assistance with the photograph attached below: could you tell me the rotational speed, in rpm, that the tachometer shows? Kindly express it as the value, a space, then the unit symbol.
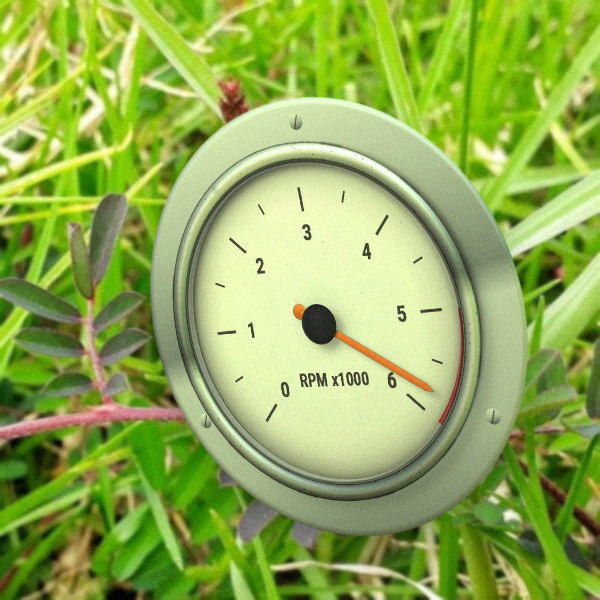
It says 5750 rpm
